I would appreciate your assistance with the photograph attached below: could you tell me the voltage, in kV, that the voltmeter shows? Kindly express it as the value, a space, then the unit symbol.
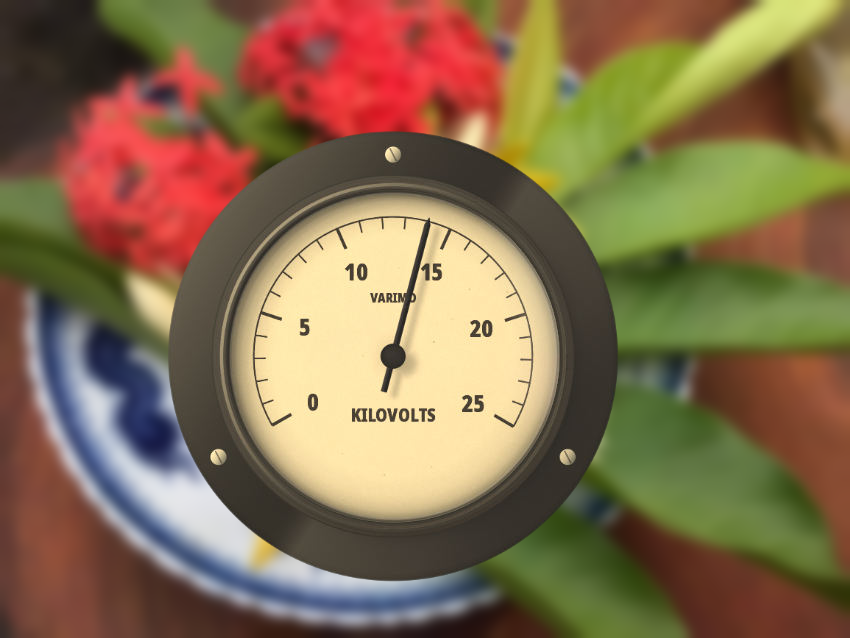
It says 14 kV
